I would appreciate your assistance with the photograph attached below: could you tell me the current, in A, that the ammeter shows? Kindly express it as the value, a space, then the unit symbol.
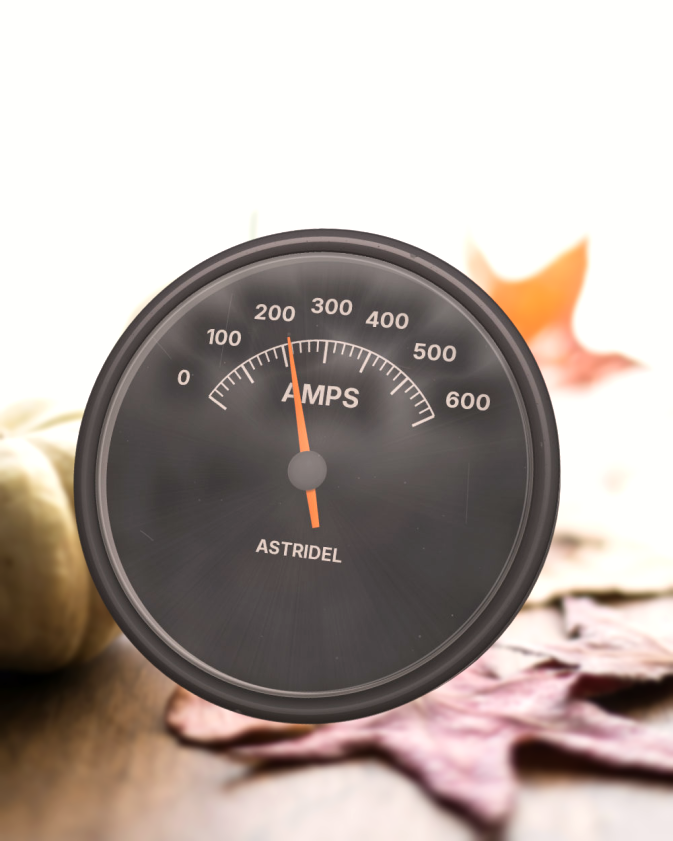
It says 220 A
